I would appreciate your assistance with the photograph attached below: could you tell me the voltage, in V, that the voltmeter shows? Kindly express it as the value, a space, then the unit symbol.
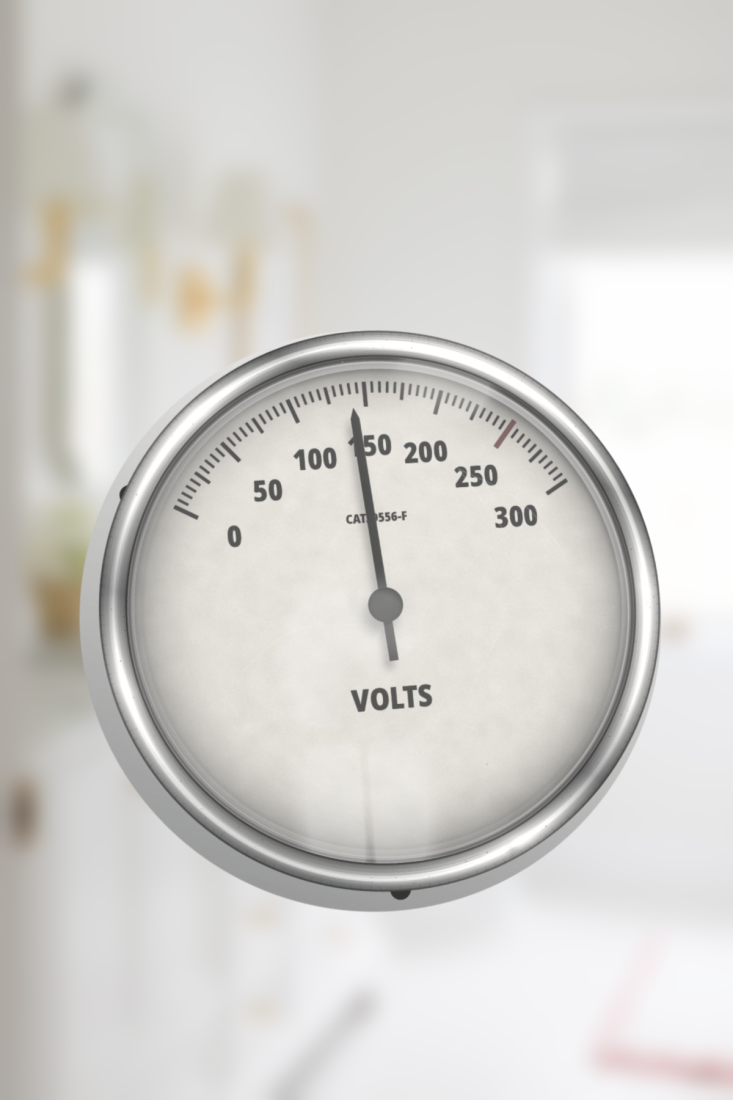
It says 140 V
